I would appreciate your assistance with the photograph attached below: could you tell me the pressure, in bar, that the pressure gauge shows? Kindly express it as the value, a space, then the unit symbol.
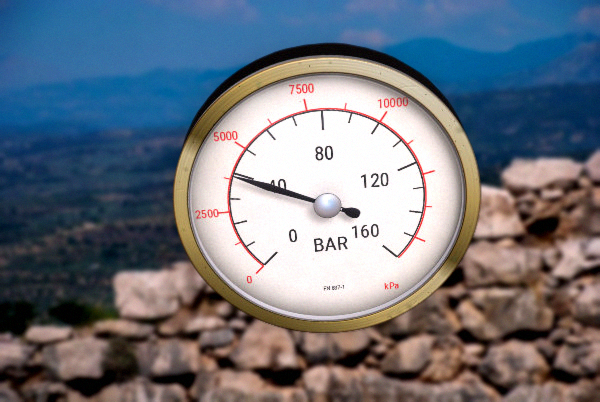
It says 40 bar
